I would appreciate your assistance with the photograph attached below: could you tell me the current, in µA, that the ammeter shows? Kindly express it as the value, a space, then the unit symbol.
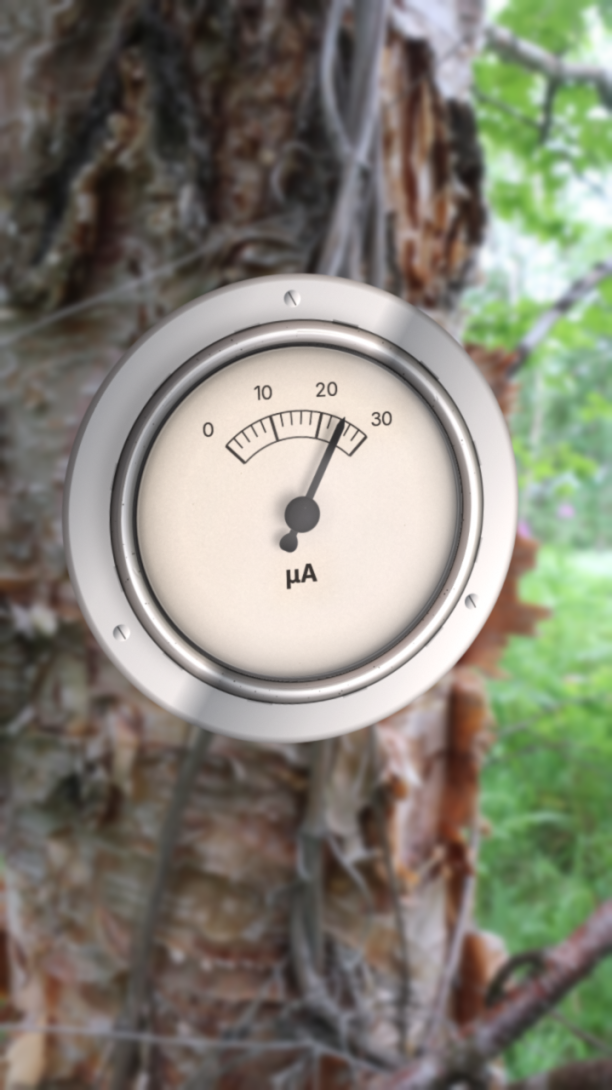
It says 24 µA
